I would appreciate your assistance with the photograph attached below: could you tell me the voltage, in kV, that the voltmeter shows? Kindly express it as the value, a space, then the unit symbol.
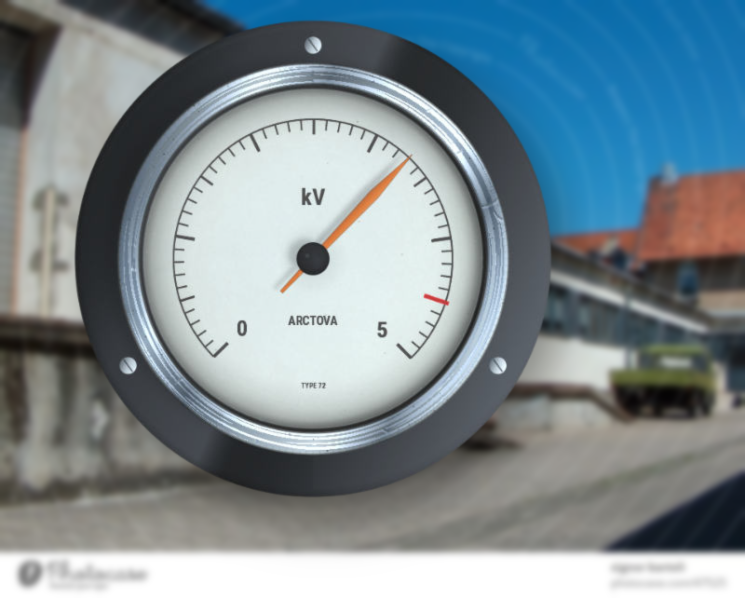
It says 3.3 kV
